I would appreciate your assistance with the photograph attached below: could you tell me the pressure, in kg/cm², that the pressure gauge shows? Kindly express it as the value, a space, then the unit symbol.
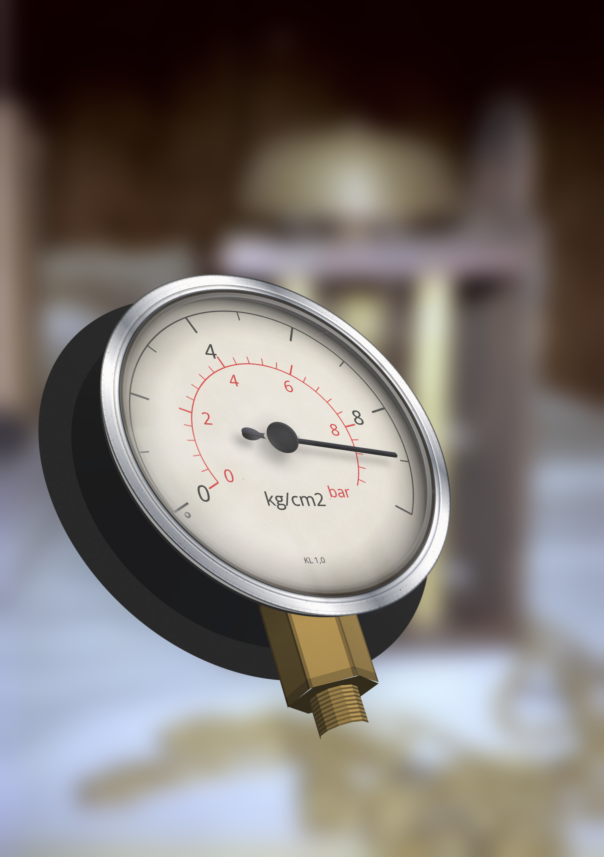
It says 9 kg/cm²
